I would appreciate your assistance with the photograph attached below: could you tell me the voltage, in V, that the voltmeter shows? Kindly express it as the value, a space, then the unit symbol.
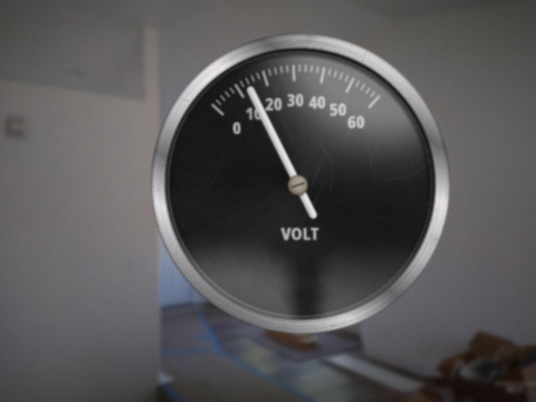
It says 14 V
